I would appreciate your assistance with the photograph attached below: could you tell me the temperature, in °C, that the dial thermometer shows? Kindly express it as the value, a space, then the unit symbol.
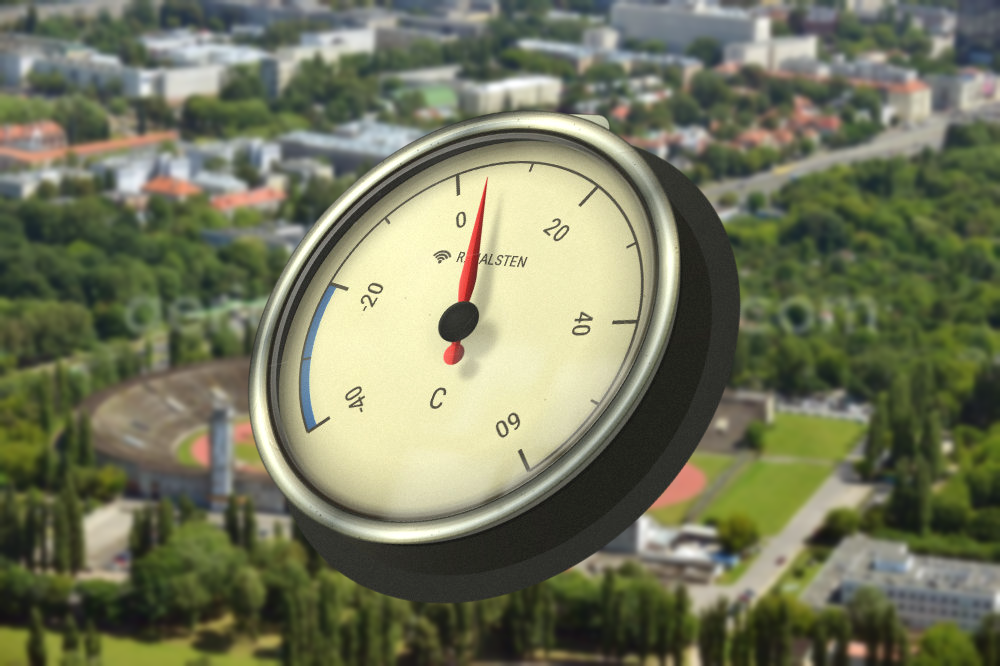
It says 5 °C
